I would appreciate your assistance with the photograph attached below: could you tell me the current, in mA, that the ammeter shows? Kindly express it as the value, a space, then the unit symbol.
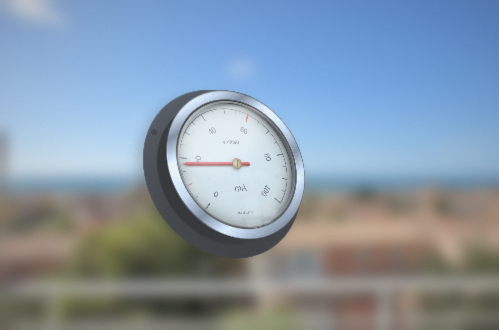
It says 17.5 mA
